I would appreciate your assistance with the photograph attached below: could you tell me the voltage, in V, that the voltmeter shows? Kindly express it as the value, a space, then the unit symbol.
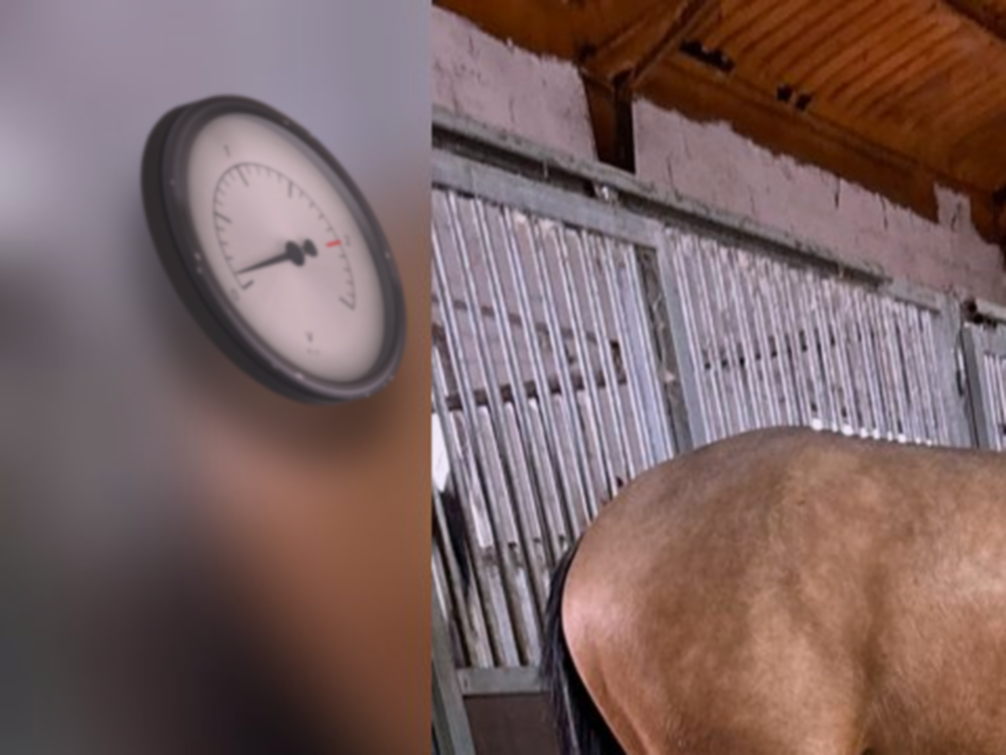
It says 0.1 V
